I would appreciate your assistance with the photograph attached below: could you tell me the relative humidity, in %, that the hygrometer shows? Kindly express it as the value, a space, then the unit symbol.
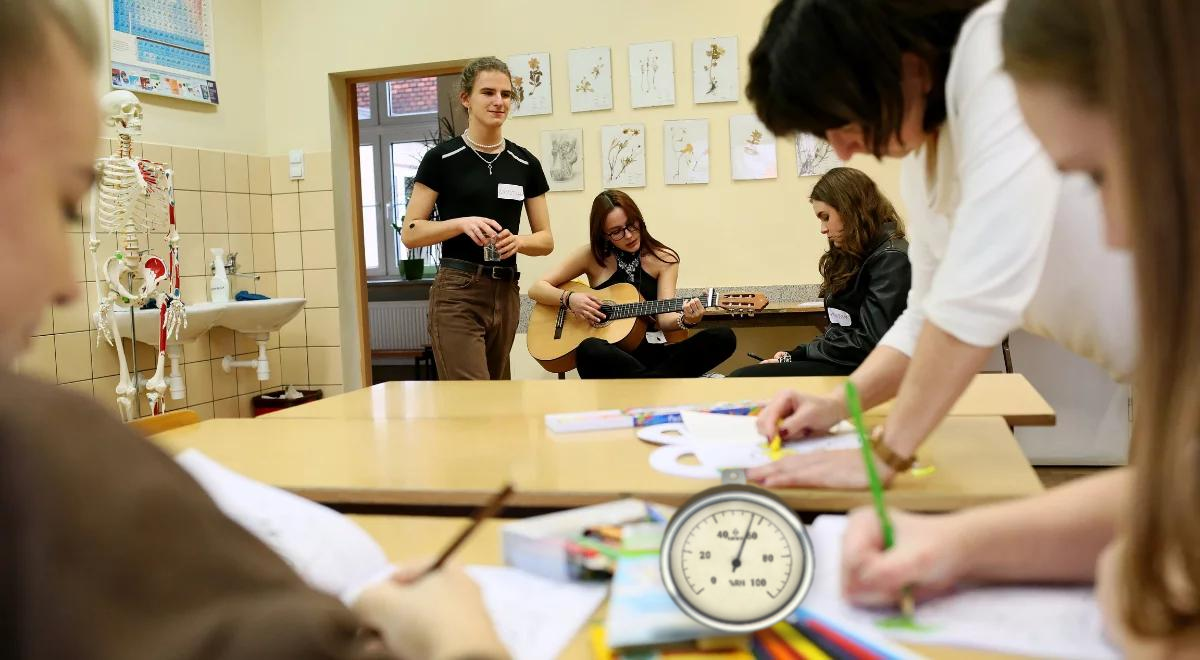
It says 56 %
